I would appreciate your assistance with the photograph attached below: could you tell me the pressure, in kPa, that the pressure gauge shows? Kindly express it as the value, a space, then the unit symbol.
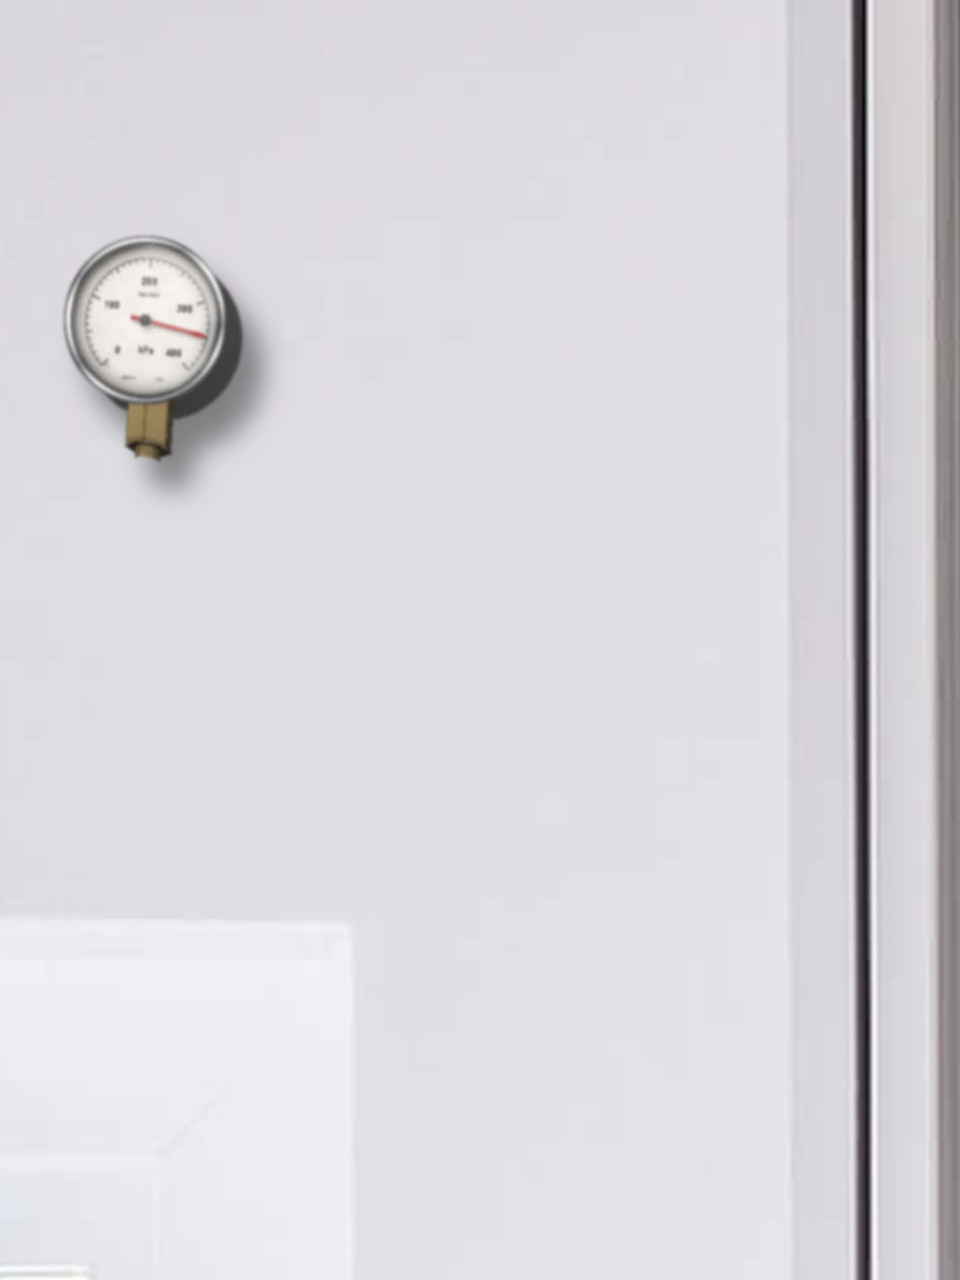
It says 350 kPa
